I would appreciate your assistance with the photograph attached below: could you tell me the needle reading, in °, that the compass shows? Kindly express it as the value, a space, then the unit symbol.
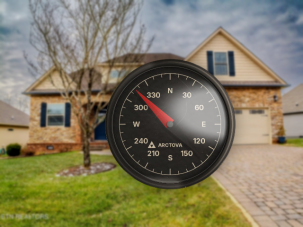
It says 315 °
